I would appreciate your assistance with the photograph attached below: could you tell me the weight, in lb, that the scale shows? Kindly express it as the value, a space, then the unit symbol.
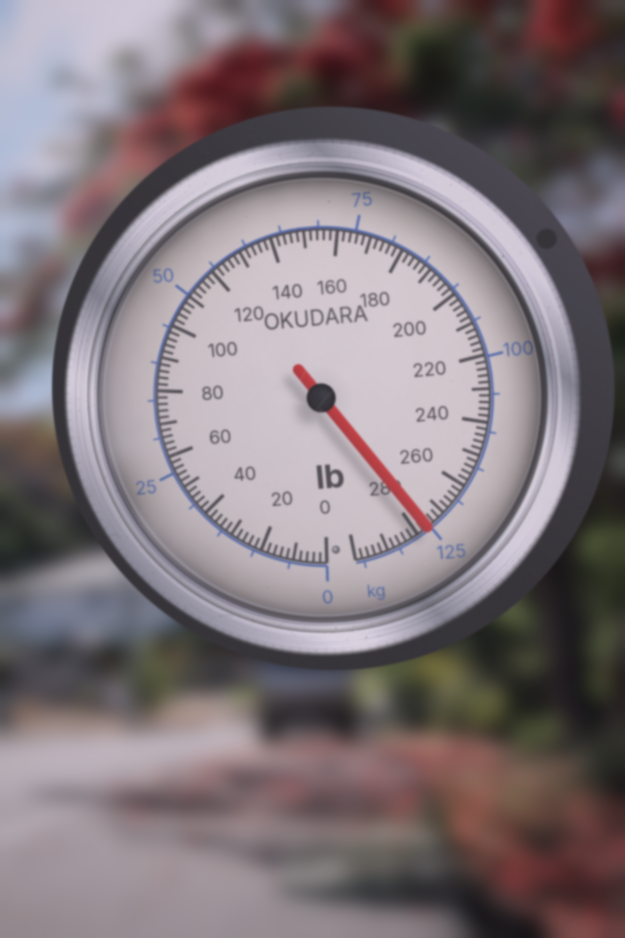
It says 276 lb
